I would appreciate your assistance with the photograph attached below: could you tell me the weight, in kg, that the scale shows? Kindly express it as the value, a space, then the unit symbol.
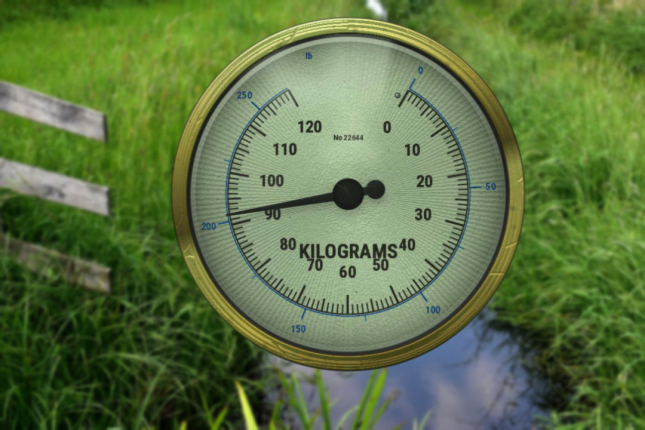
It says 92 kg
